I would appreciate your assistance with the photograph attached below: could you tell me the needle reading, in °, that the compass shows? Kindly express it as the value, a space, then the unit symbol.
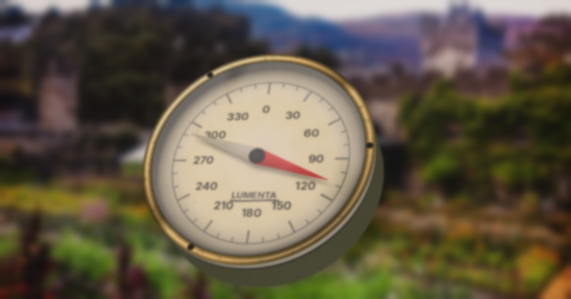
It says 110 °
